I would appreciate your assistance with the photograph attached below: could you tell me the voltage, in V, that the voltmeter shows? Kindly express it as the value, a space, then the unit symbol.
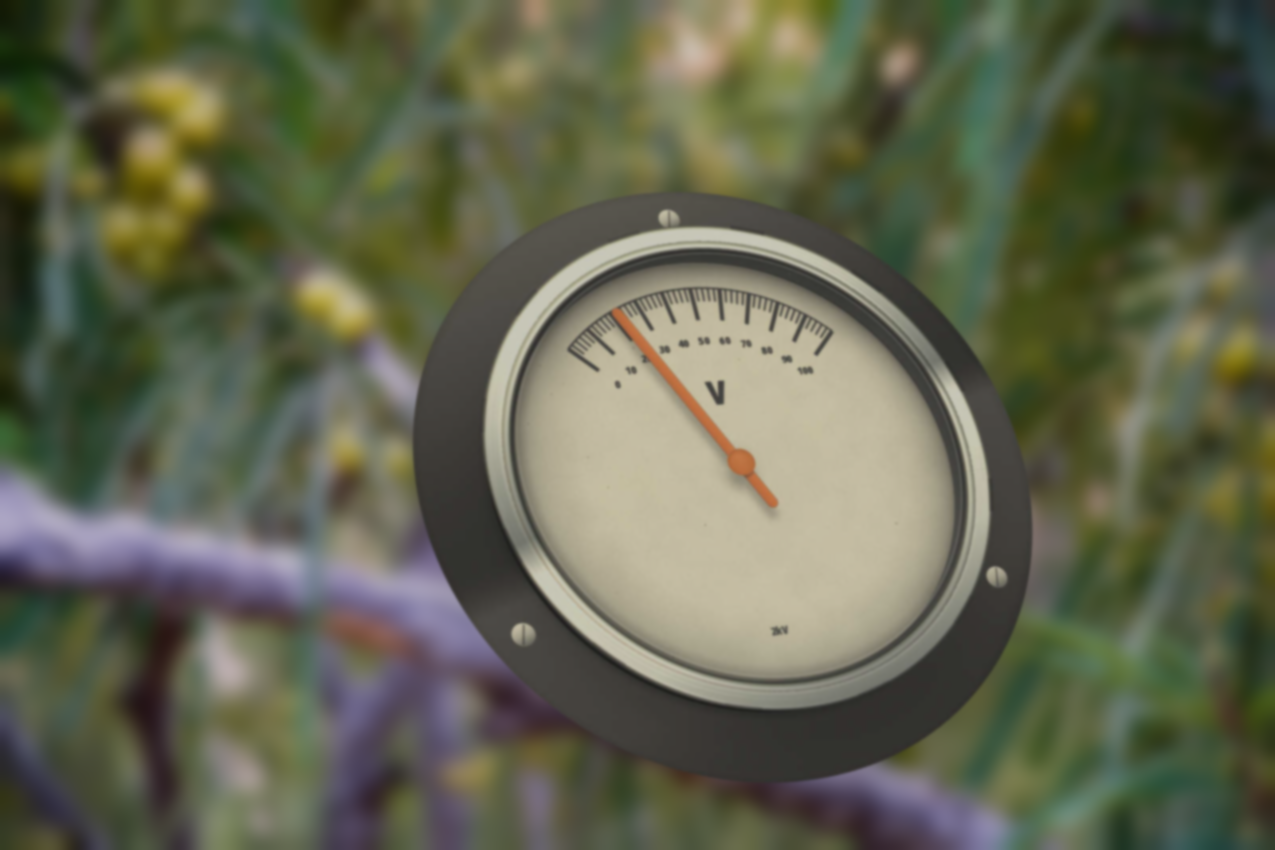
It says 20 V
